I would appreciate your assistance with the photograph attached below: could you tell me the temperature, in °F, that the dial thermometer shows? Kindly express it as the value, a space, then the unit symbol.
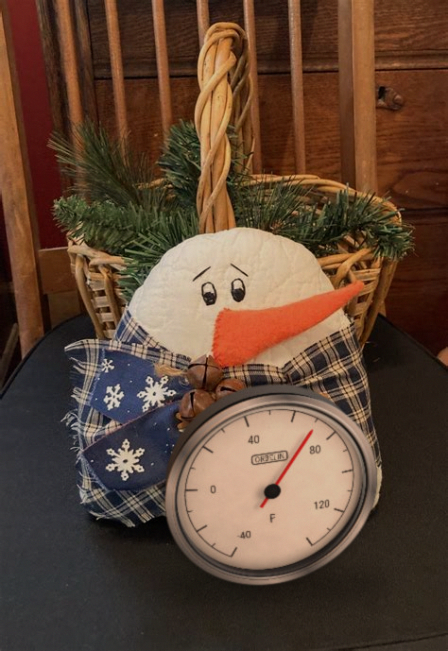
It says 70 °F
